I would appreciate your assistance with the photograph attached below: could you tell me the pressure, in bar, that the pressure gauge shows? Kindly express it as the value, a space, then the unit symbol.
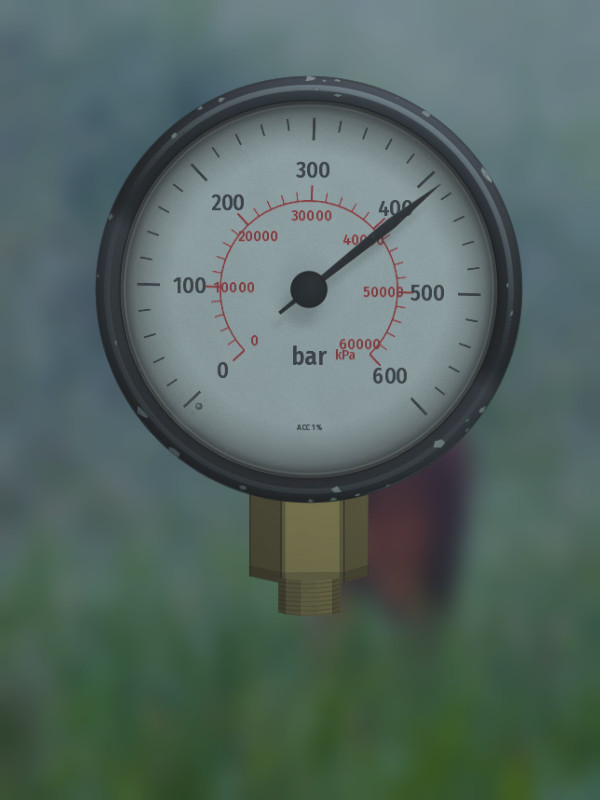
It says 410 bar
